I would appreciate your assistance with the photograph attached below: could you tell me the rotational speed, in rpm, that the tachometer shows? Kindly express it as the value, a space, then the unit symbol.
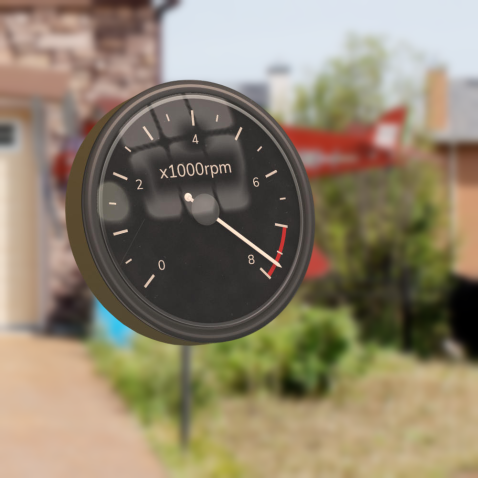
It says 7750 rpm
